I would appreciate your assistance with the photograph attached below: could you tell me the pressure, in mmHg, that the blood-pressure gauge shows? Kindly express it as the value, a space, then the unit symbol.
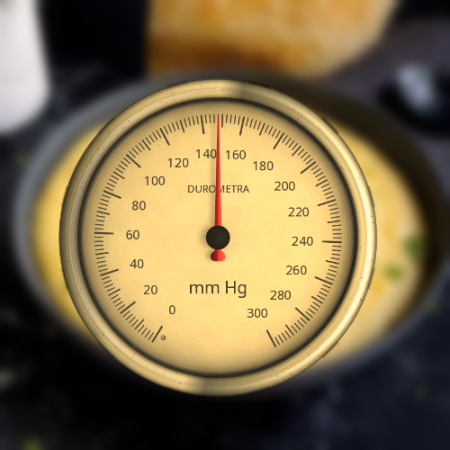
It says 148 mmHg
